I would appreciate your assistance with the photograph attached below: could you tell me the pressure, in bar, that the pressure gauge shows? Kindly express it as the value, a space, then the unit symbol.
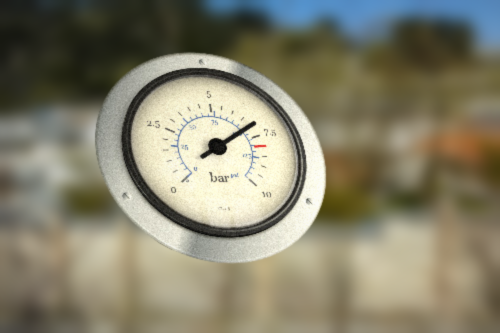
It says 7 bar
